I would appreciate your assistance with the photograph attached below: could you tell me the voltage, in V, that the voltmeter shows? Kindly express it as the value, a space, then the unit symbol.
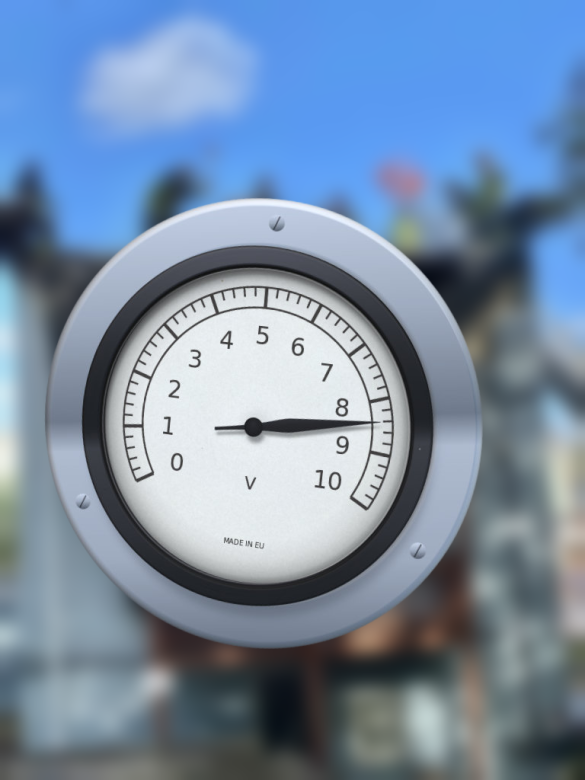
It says 8.4 V
